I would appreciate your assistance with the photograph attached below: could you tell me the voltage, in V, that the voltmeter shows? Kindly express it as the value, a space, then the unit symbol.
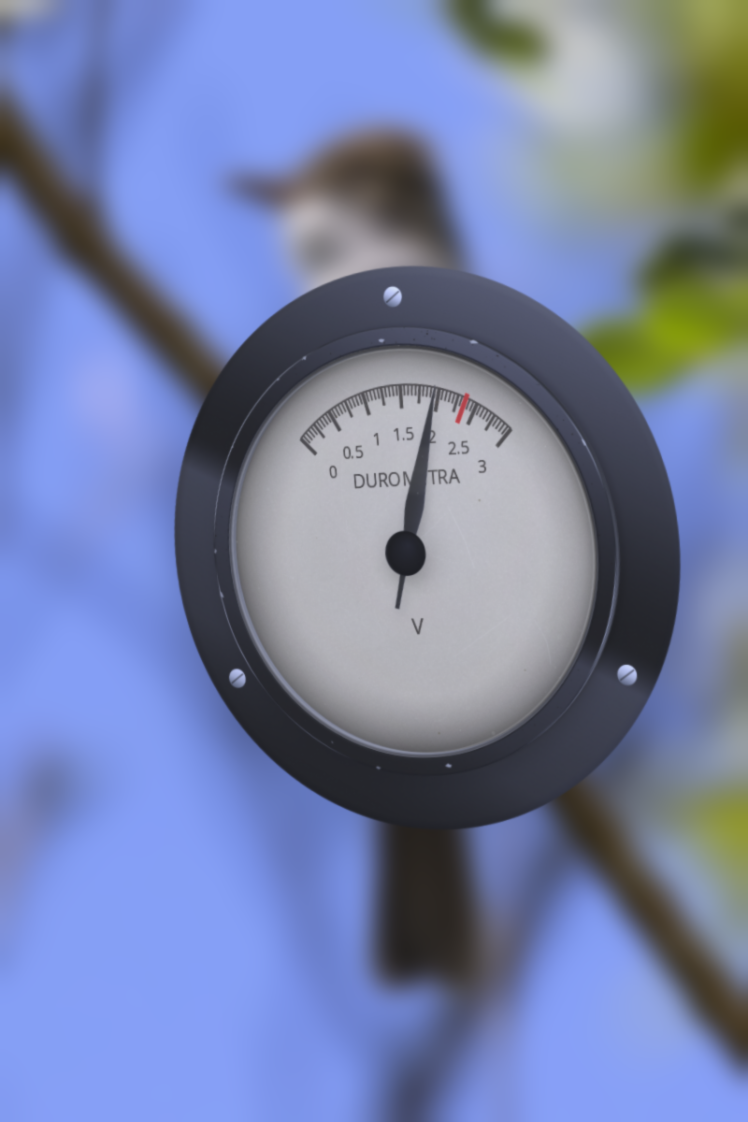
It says 2 V
